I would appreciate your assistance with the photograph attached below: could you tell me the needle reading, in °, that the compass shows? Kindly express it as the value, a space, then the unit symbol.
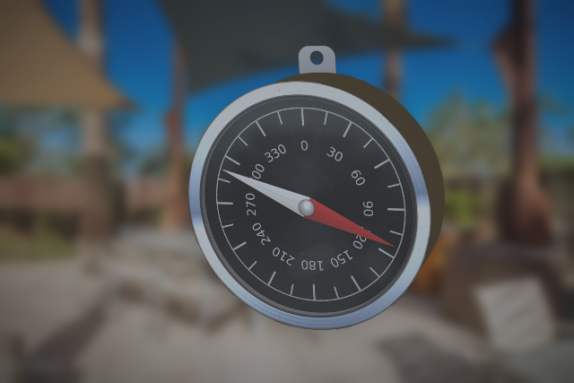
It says 112.5 °
